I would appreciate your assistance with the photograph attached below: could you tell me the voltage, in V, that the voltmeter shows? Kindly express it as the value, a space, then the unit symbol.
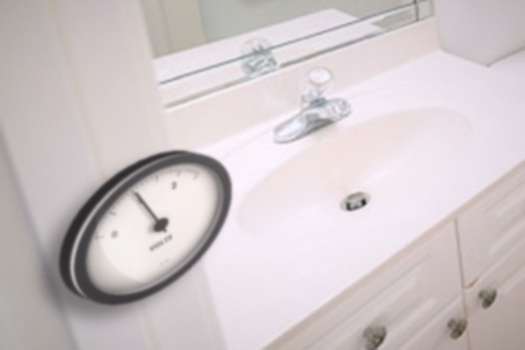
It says 1 V
